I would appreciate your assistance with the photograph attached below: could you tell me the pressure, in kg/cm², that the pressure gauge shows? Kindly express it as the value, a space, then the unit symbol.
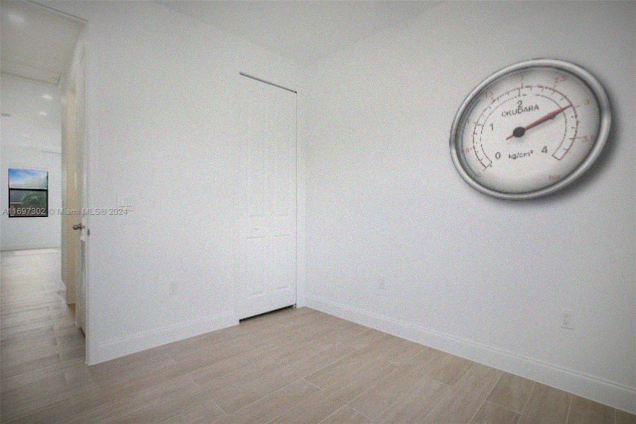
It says 3 kg/cm²
